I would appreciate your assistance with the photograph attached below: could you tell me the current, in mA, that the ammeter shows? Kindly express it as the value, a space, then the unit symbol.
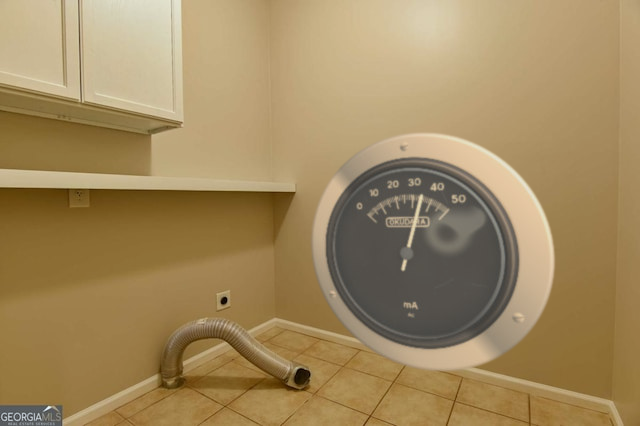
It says 35 mA
